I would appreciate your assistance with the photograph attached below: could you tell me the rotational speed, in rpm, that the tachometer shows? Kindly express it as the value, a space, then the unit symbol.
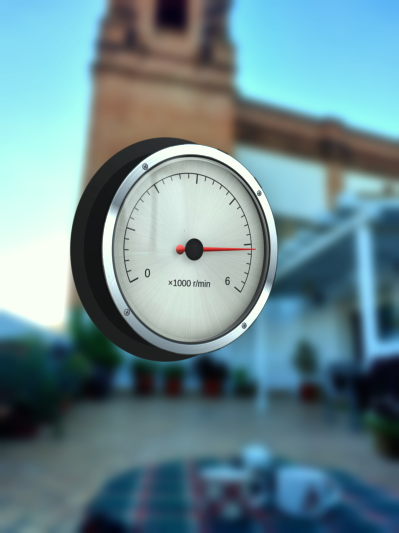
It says 5100 rpm
